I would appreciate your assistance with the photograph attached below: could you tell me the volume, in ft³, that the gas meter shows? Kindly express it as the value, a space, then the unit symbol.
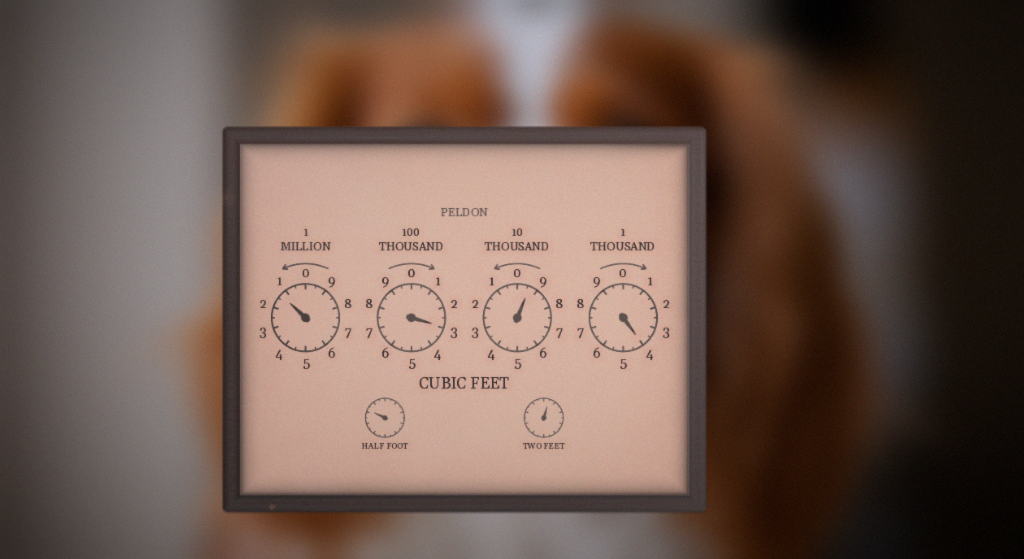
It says 129400 ft³
